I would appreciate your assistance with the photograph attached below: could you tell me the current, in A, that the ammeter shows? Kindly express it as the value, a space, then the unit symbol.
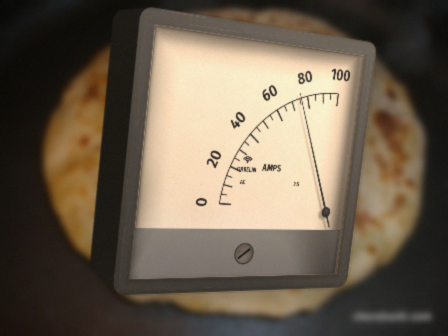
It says 75 A
